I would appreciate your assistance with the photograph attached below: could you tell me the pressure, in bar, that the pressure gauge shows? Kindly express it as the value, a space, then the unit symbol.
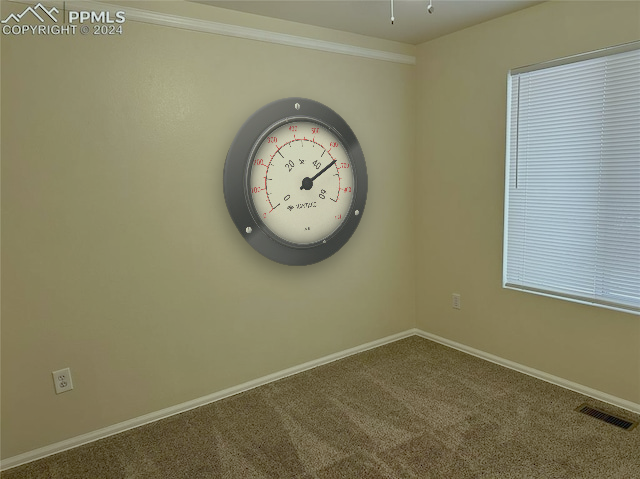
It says 45 bar
